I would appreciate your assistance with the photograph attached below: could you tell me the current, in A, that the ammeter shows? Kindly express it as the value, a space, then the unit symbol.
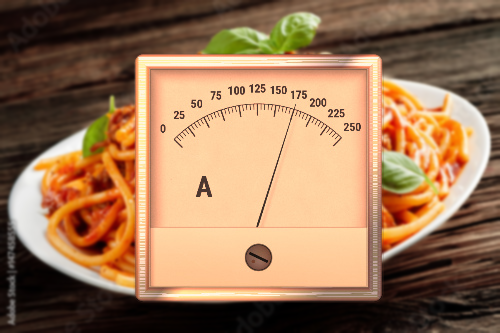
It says 175 A
